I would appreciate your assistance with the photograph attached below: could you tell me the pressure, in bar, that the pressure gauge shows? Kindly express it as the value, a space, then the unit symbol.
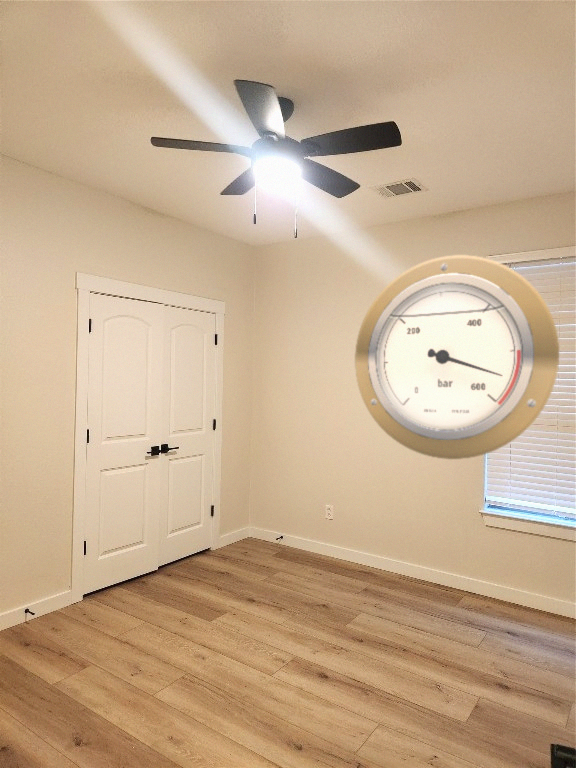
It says 550 bar
